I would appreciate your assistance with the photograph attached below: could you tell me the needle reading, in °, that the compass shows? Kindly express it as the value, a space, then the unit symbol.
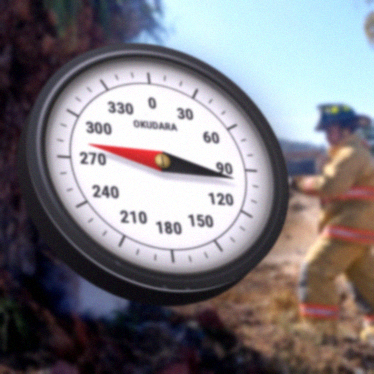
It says 280 °
